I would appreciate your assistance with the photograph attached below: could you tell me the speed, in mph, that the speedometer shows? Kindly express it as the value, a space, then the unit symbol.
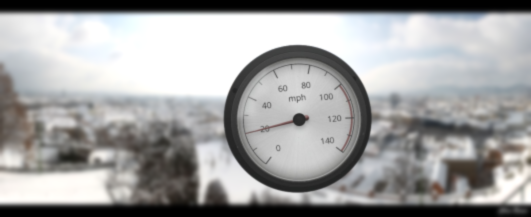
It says 20 mph
